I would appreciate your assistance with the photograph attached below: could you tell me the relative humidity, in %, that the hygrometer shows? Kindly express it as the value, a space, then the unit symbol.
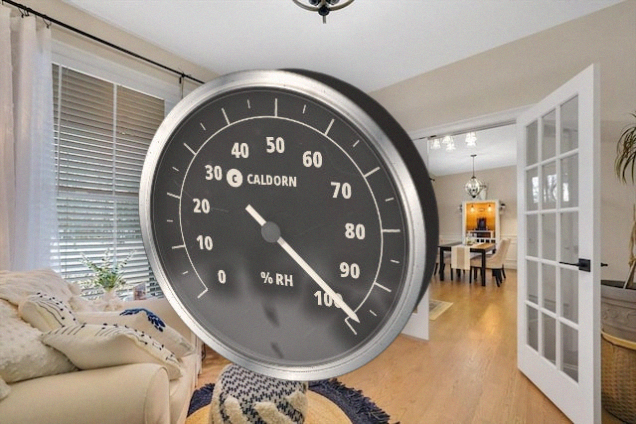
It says 97.5 %
